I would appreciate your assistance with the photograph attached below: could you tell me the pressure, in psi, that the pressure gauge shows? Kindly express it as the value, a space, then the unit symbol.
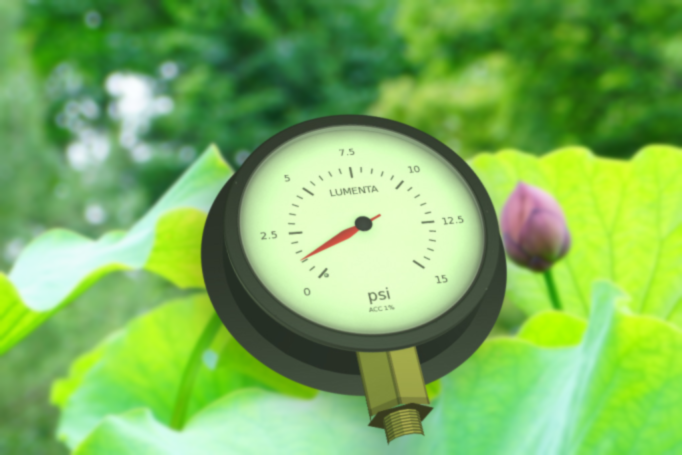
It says 1 psi
